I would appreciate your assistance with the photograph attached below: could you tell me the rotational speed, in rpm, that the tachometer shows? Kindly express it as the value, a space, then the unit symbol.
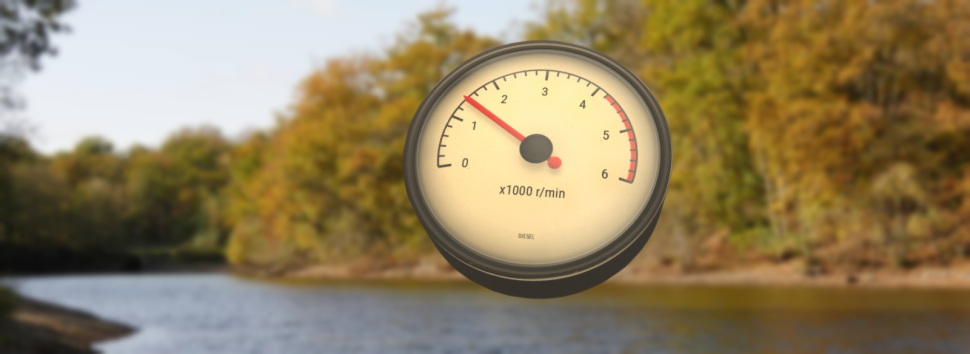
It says 1400 rpm
